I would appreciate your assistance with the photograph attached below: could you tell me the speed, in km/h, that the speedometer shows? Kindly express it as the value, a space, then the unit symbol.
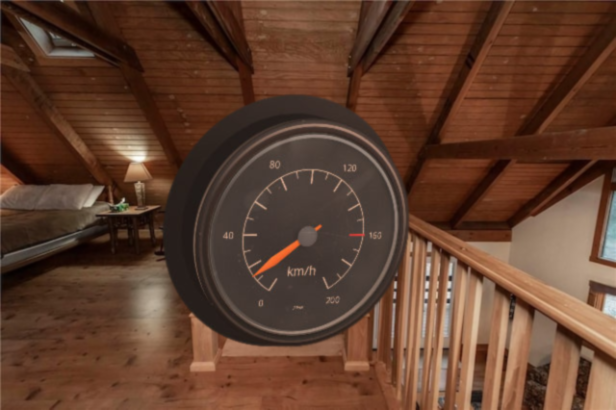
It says 15 km/h
